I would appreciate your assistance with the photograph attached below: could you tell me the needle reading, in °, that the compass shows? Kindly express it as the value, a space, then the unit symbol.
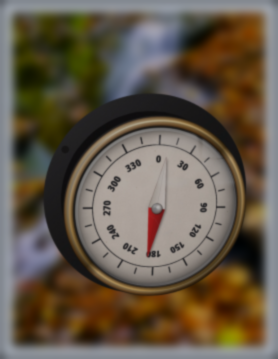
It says 187.5 °
